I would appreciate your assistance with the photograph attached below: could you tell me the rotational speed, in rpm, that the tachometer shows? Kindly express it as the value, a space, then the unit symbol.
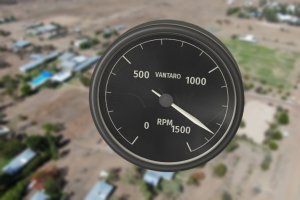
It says 1350 rpm
